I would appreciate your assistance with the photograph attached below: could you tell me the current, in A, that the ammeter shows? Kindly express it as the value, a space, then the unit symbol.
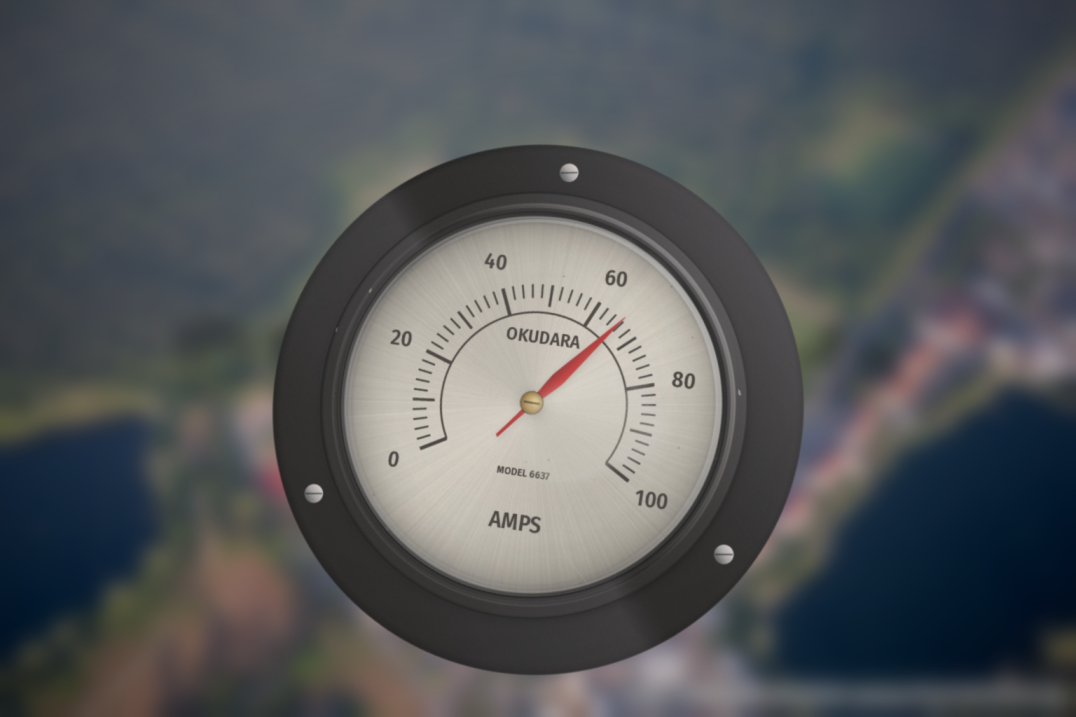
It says 66 A
